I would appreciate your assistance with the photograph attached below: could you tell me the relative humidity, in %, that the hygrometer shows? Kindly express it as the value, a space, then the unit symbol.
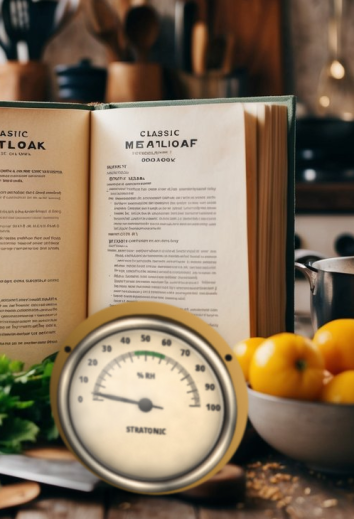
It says 5 %
